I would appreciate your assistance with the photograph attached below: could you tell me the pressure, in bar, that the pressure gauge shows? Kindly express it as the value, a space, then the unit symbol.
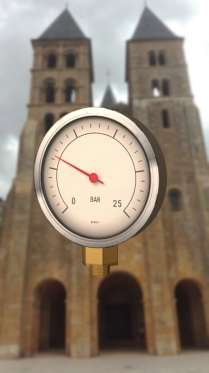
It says 6.5 bar
